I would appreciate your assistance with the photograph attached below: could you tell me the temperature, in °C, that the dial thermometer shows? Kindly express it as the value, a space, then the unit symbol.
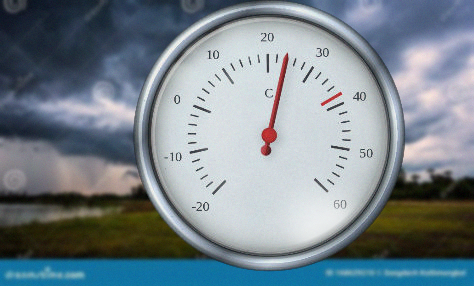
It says 24 °C
